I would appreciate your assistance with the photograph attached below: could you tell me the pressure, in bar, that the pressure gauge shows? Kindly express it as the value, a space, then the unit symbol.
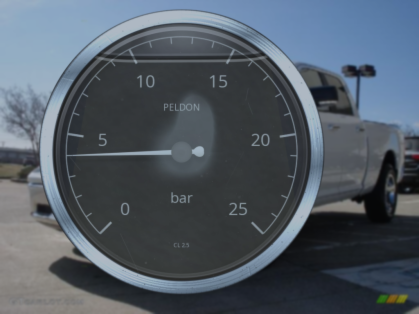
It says 4 bar
